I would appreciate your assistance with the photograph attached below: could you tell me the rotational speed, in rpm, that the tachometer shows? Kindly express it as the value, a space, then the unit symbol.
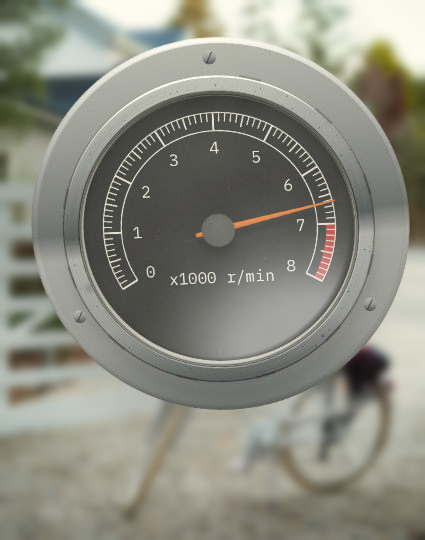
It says 6600 rpm
